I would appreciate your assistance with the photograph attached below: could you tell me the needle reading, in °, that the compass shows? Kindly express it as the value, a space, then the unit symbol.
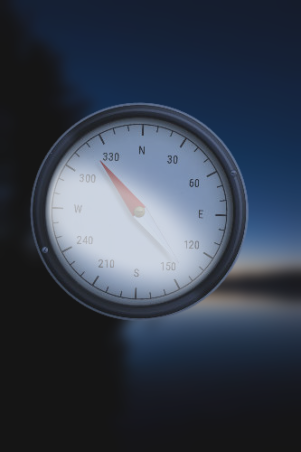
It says 320 °
